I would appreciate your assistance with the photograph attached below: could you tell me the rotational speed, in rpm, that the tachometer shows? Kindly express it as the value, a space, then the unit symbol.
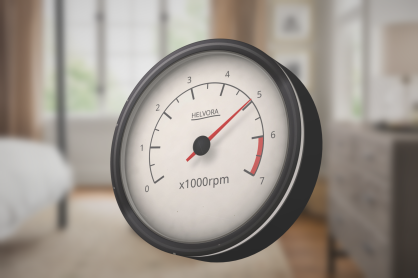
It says 5000 rpm
